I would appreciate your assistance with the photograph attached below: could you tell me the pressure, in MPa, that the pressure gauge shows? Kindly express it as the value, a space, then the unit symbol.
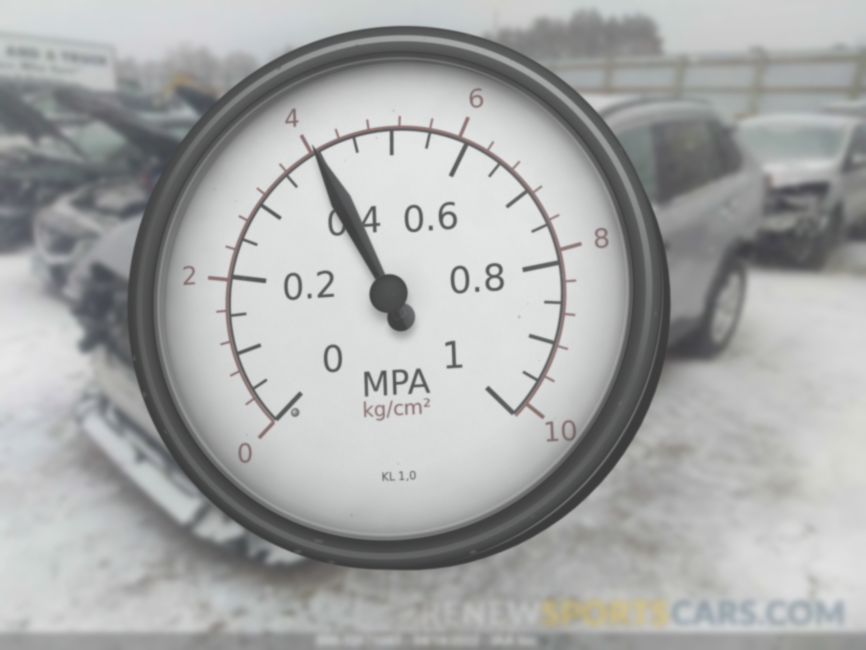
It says 0.4 MPa
